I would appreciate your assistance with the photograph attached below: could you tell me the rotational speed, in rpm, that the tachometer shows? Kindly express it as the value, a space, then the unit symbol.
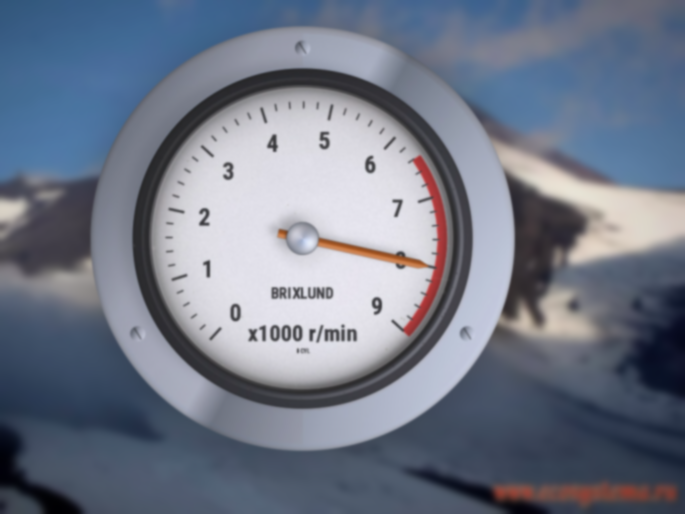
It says 8000 rpm
